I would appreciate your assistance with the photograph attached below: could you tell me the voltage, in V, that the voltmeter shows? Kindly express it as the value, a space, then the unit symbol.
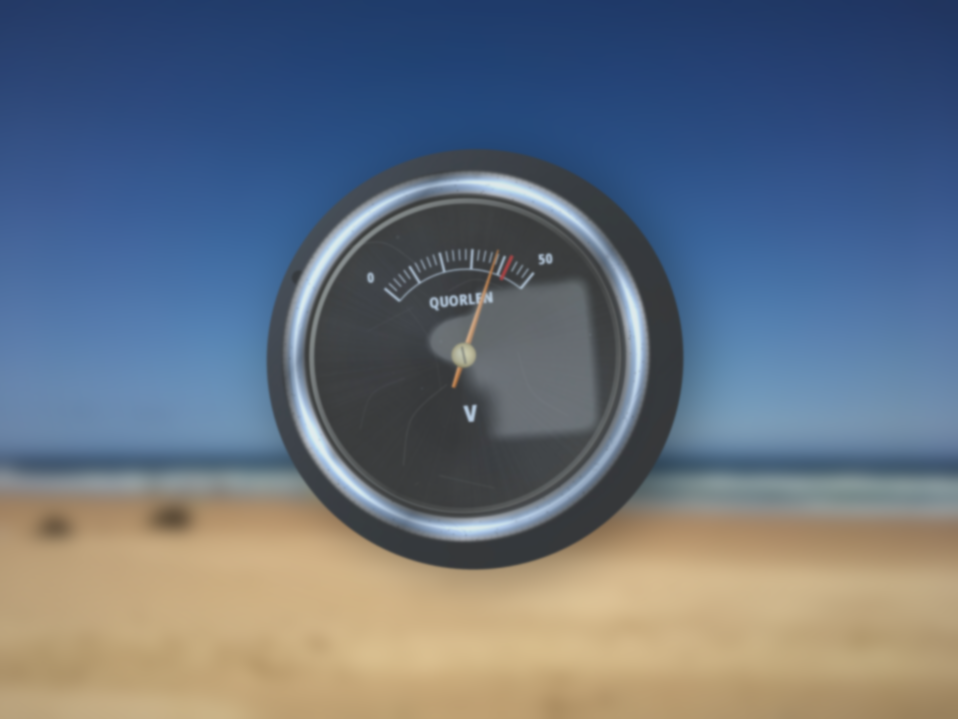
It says 38 V
